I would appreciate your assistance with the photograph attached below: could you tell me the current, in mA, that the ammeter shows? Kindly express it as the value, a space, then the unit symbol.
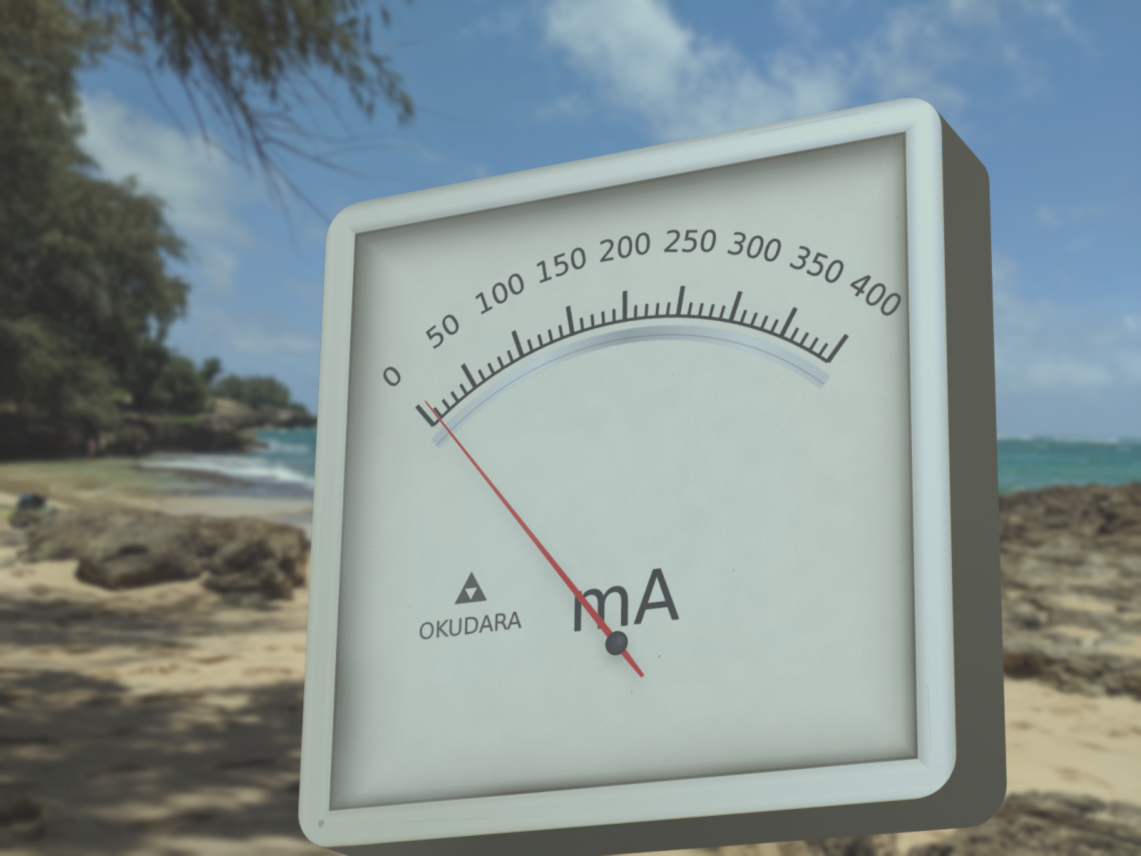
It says 10 mA
